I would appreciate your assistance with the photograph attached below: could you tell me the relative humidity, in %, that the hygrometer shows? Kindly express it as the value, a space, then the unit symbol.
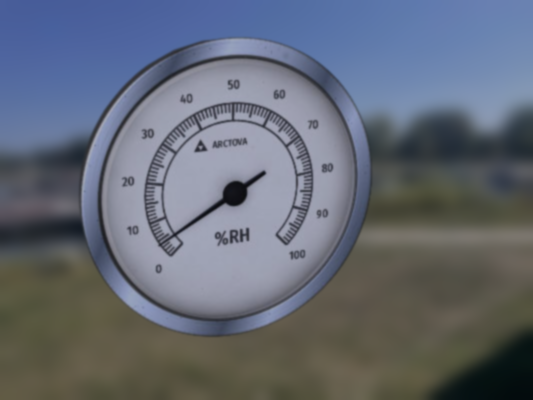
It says 5 %
